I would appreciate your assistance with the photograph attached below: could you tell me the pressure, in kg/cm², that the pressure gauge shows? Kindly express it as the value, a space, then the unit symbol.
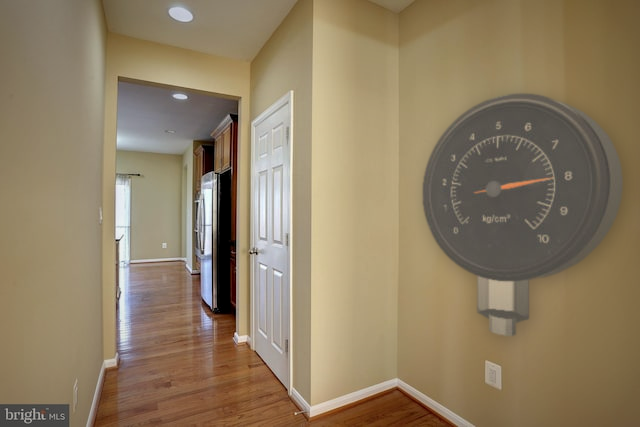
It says 8 kg/cm²
